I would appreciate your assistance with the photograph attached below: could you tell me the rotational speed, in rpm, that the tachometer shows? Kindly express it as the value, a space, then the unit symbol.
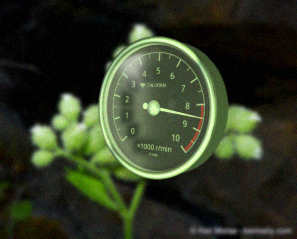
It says 8500 rpm
